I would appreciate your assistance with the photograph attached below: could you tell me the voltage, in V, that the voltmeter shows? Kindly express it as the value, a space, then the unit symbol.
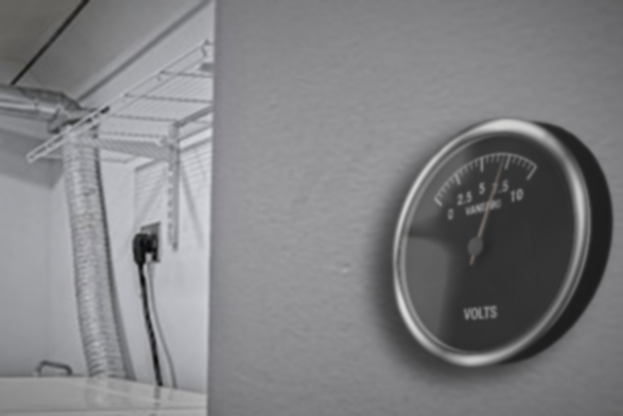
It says 7.5 V
